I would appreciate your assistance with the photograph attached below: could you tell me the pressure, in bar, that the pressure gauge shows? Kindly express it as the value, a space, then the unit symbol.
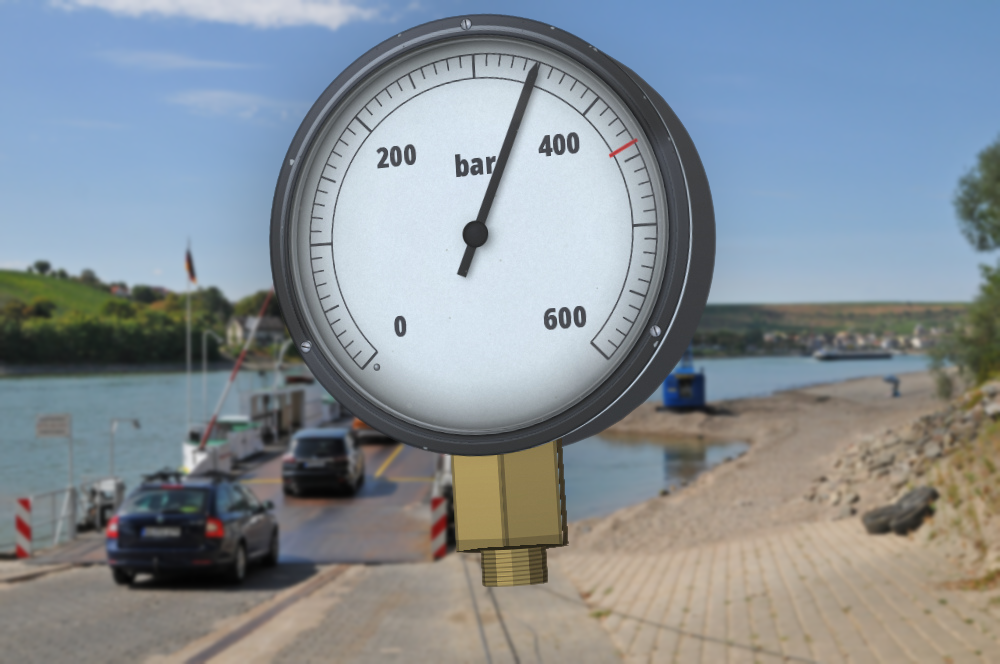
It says 350 bar
